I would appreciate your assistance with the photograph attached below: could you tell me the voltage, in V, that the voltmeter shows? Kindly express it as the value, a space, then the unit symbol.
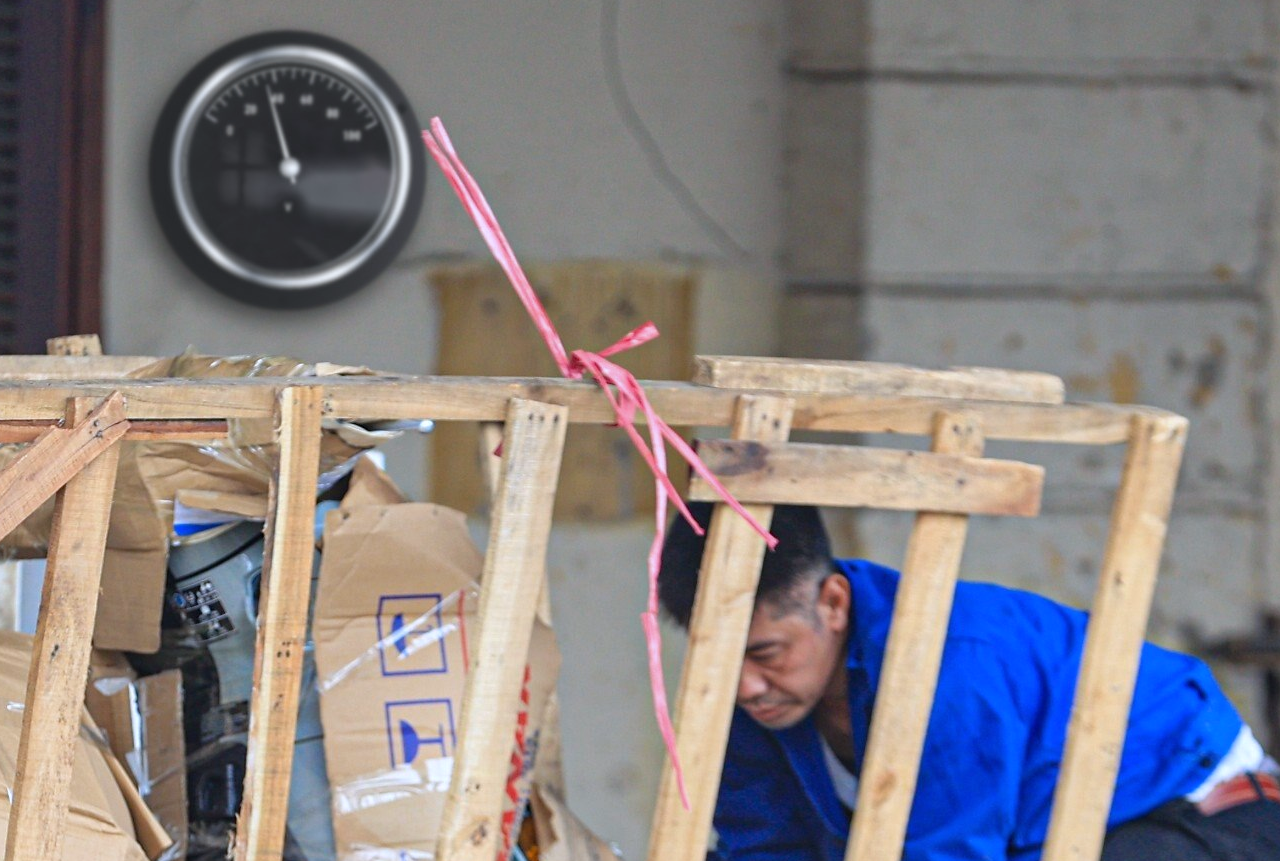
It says 35 V
